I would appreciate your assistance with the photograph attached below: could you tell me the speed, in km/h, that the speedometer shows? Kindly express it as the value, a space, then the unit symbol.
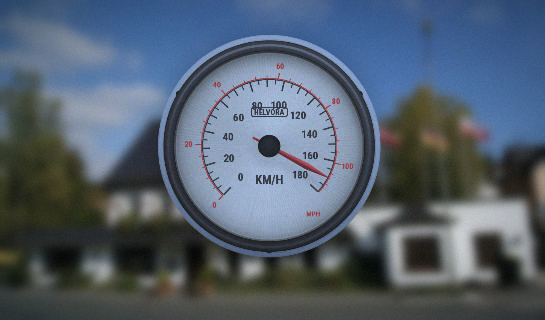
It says 170 km/h
